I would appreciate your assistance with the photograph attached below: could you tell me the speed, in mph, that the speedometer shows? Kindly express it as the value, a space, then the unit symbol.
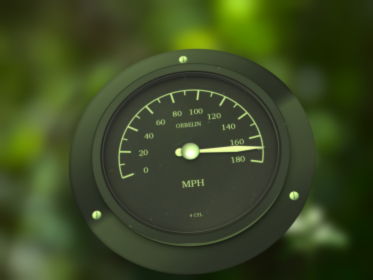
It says 170 mph
